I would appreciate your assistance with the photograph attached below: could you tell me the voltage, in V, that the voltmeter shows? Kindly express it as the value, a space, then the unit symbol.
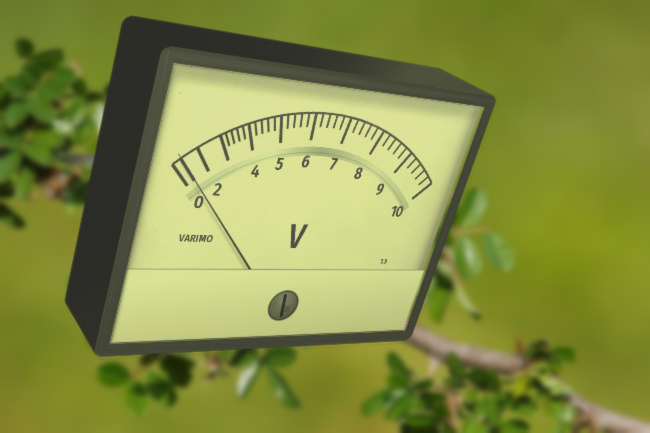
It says 1 V
